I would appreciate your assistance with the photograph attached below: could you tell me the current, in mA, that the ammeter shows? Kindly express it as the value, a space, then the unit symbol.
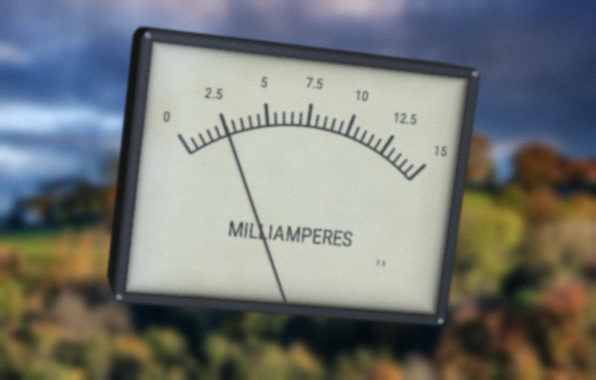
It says 2.5 mA
